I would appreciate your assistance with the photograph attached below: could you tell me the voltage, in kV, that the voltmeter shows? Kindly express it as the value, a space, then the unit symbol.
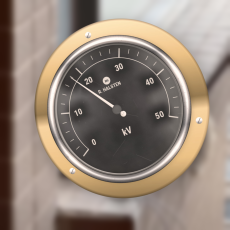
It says 18 kV
